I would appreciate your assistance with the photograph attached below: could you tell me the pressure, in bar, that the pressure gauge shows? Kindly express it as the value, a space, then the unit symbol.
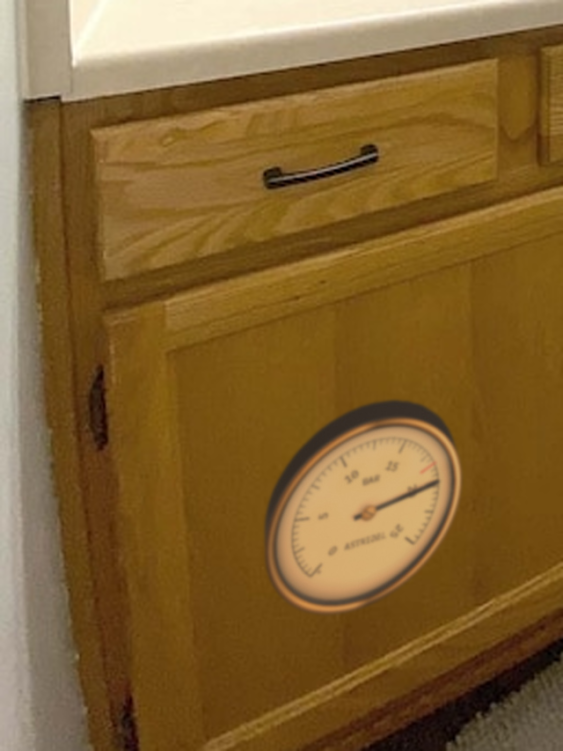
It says 20 bar
